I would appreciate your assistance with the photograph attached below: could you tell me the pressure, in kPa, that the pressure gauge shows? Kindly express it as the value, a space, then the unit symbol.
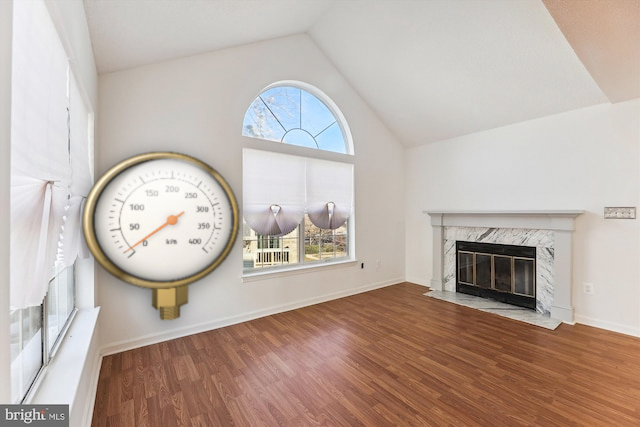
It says 10 kPa
